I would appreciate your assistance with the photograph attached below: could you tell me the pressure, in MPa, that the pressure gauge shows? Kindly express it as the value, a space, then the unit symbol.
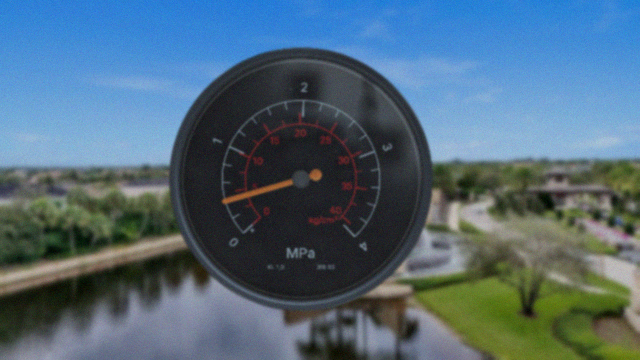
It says 0.4 MPa
